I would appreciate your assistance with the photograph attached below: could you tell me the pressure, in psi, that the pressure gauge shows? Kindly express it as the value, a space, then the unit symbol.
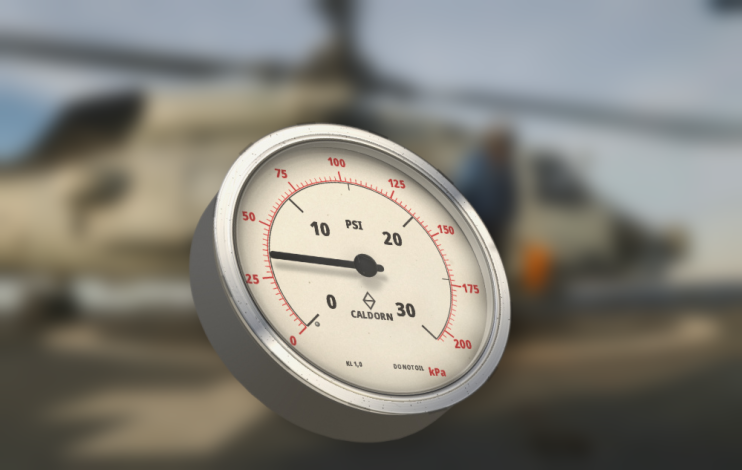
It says 5 psi
